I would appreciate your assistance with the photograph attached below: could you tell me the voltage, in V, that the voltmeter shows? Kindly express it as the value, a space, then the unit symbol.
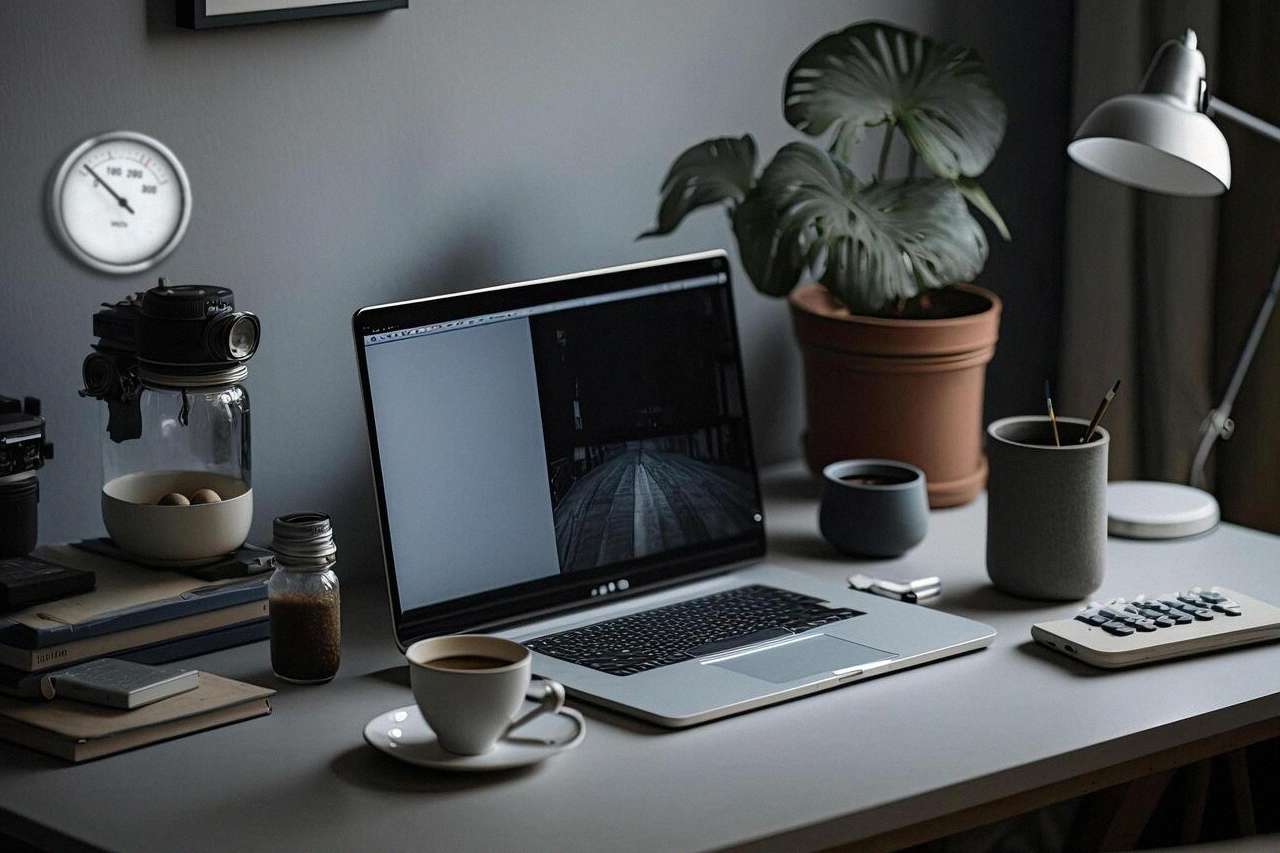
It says 20 V
